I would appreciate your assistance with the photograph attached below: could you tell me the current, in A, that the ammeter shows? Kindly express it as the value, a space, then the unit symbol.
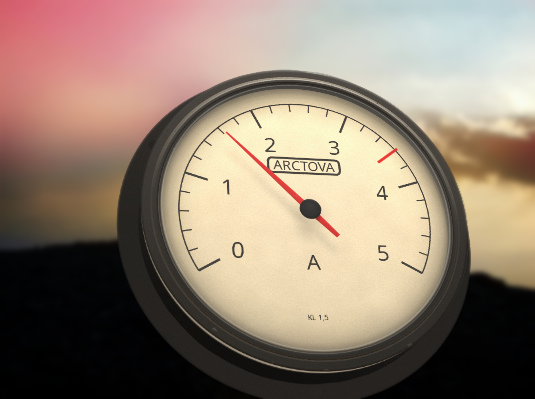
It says 1.6 A
